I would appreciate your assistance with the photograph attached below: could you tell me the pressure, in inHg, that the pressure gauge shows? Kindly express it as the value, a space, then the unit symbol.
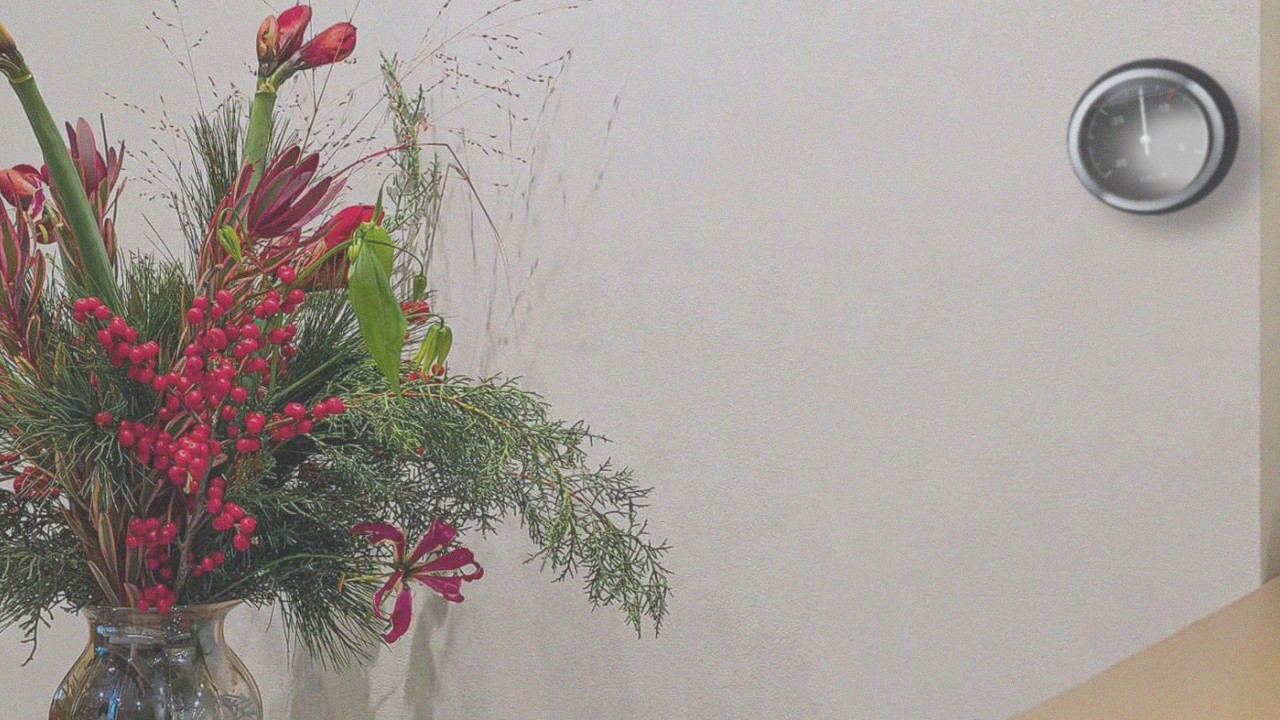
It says -14 inHg
